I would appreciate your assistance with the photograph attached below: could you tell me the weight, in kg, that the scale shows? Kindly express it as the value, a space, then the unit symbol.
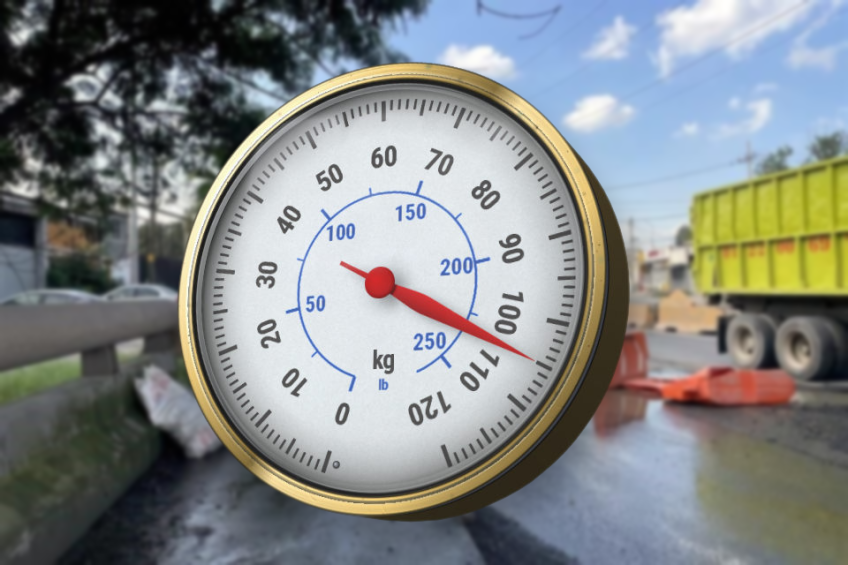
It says 105 kg
